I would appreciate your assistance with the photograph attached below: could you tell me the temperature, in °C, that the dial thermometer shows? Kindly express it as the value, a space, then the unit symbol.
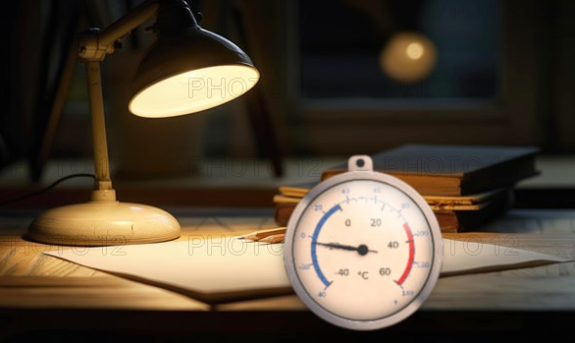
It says -20 °C
